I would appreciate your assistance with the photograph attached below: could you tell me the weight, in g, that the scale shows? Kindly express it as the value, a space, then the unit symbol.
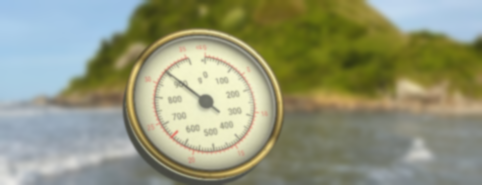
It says 900 g
